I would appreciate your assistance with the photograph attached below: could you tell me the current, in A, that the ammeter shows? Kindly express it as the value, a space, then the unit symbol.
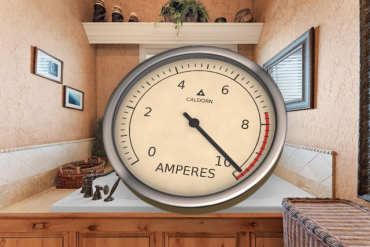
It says 9.8 A
